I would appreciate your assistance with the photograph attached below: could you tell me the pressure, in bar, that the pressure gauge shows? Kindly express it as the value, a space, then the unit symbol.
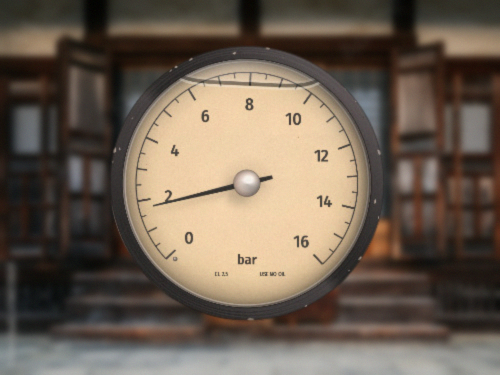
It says 1.75 bar
